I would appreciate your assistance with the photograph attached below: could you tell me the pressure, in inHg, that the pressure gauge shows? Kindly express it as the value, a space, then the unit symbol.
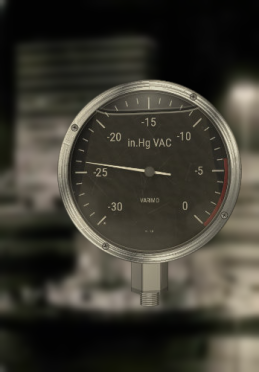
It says -24 inHg
